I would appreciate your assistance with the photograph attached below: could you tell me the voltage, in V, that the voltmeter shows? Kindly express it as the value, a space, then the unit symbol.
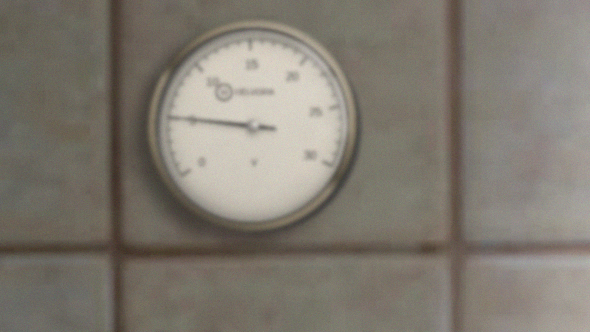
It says 5 V
